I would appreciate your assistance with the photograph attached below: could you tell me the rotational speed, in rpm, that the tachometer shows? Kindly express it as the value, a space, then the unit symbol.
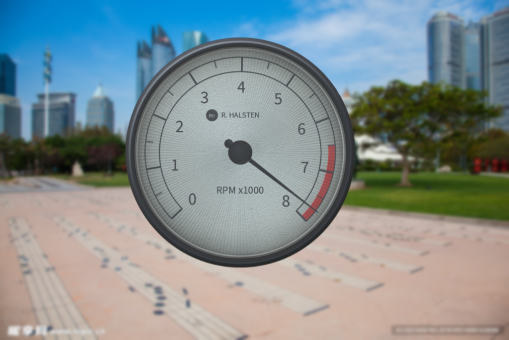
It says 7750 rpm
